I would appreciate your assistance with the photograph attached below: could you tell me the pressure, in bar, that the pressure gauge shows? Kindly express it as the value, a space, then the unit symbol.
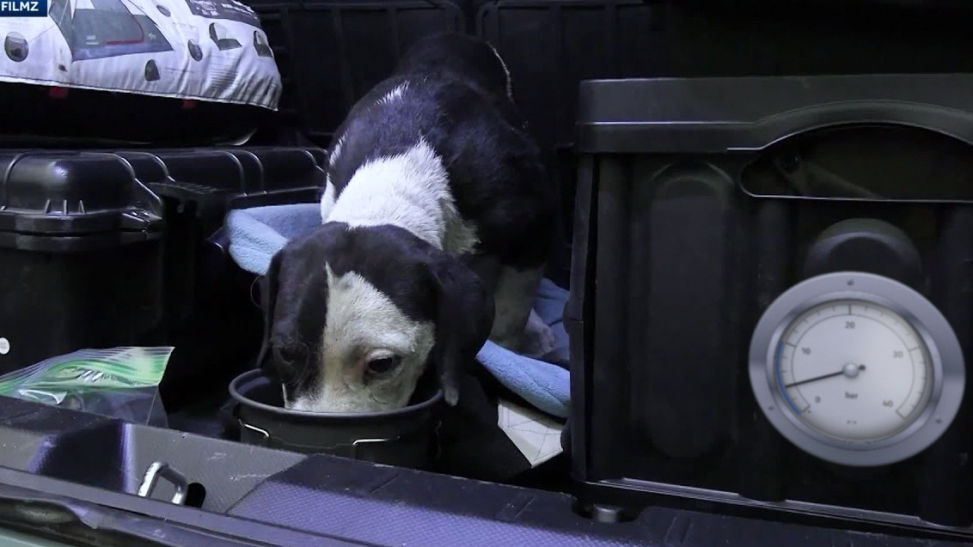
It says 4 bar
